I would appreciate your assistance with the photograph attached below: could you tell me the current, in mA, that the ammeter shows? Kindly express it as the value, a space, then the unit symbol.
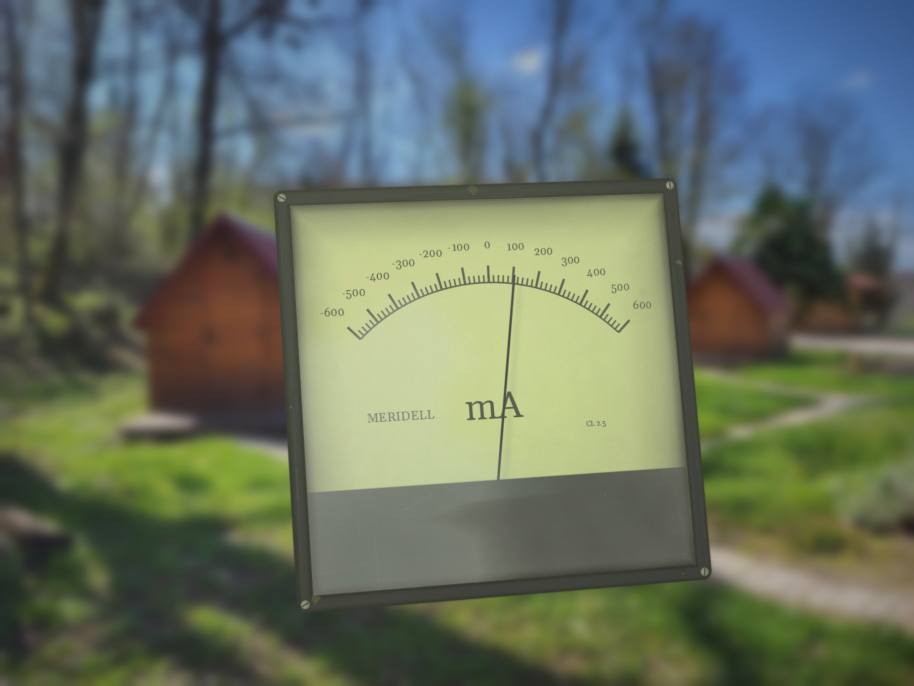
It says 100 mA
